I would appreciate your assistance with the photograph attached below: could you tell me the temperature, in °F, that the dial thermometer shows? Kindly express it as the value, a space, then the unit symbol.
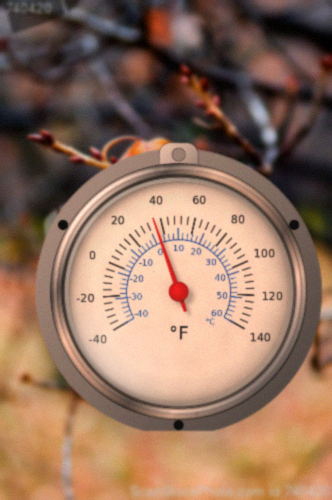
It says 36 °F
